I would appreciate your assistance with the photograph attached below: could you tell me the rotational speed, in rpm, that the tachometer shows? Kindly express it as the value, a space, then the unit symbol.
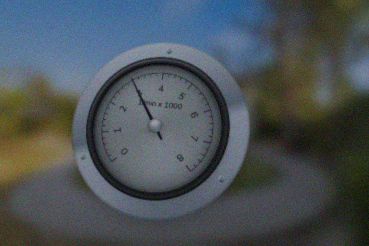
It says 3000 rpm
